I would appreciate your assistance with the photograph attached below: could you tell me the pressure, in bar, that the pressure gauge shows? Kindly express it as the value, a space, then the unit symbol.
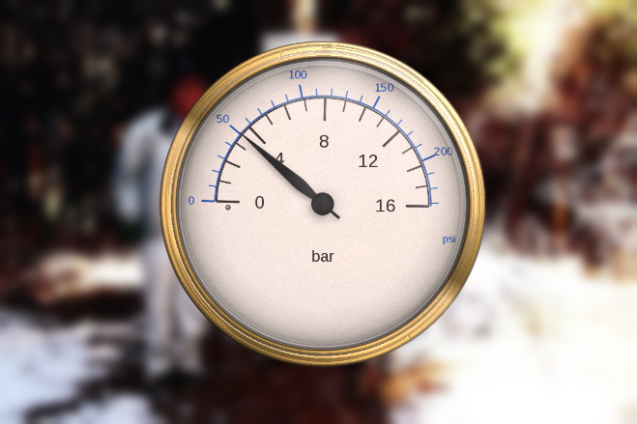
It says 3.5 bar
